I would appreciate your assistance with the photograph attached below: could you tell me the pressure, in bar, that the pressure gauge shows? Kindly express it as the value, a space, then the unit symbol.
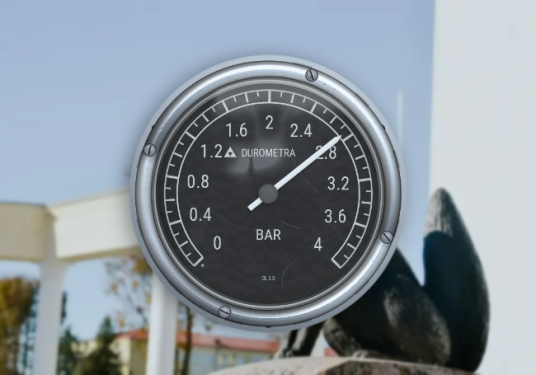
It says 2.75 bar
